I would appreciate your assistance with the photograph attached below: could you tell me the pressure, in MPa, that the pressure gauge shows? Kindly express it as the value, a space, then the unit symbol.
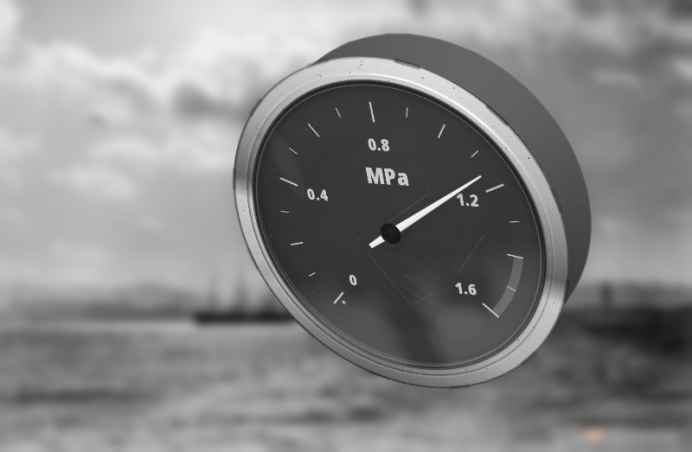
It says 1.15 MPa
